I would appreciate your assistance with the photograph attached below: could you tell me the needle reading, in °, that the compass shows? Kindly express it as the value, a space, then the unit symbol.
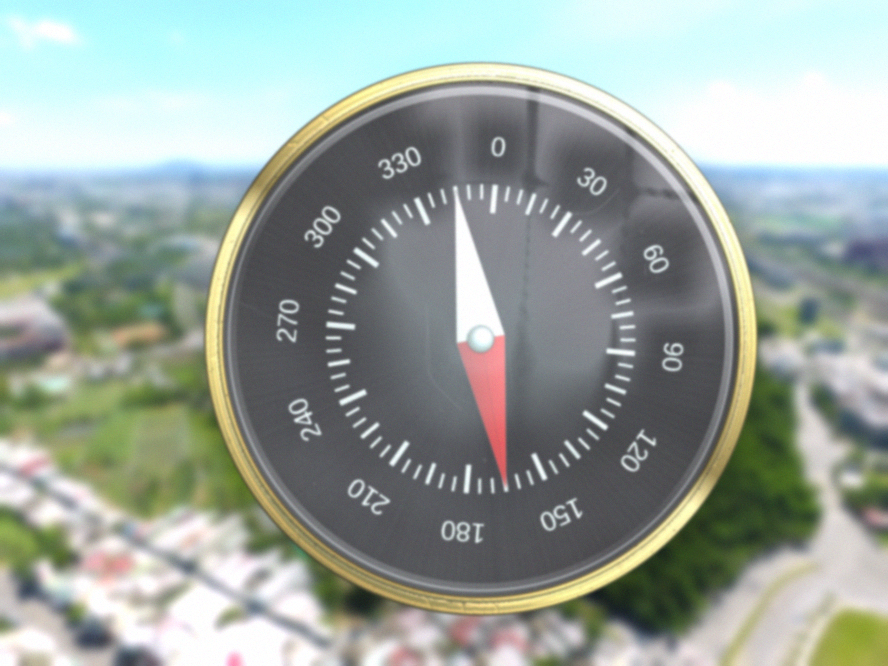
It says 165 °
